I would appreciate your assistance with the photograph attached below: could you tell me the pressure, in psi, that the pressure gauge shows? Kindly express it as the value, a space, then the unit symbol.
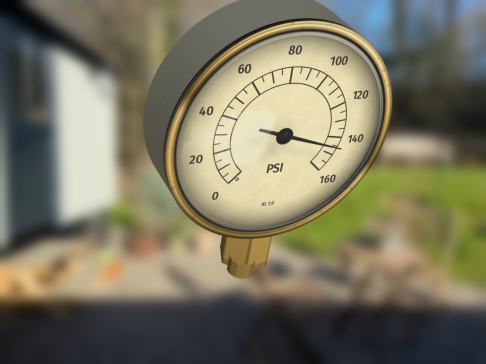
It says 145 psi
